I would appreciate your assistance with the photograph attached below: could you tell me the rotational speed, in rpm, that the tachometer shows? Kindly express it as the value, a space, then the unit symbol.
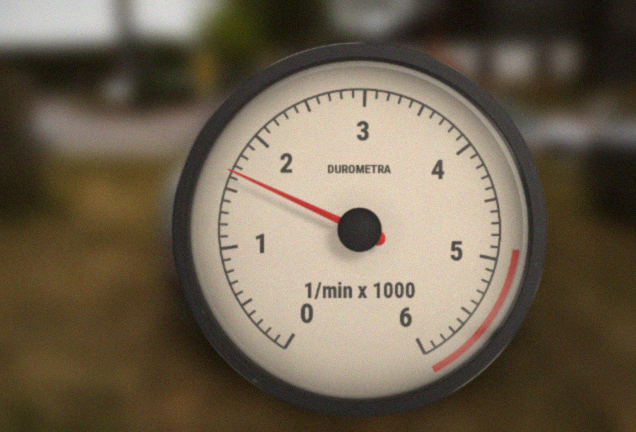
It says 1650 rpm
